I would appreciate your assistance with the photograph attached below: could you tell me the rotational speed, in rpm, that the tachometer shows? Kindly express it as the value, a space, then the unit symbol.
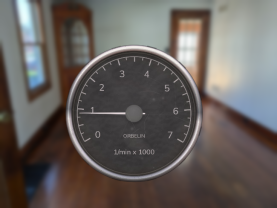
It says 875 rpm
